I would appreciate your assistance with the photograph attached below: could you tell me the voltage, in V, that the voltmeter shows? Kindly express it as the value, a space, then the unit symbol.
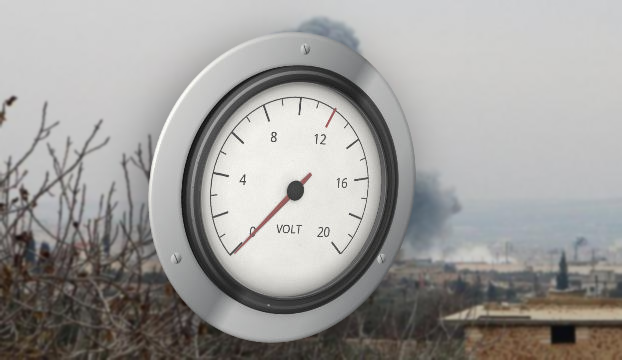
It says 0 V
